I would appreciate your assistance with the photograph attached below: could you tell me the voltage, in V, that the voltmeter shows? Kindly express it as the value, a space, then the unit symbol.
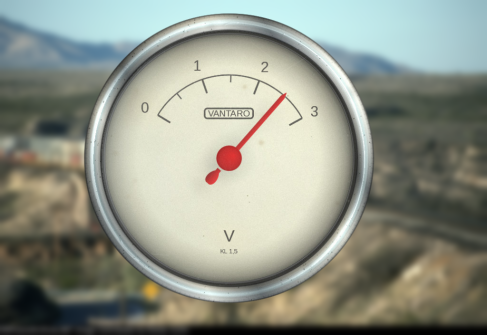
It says 2.5 V
